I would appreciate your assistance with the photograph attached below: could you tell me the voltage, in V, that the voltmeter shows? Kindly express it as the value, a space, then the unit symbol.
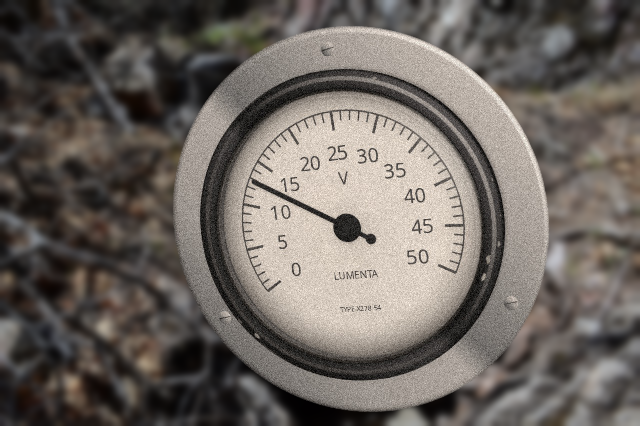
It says 13 V
